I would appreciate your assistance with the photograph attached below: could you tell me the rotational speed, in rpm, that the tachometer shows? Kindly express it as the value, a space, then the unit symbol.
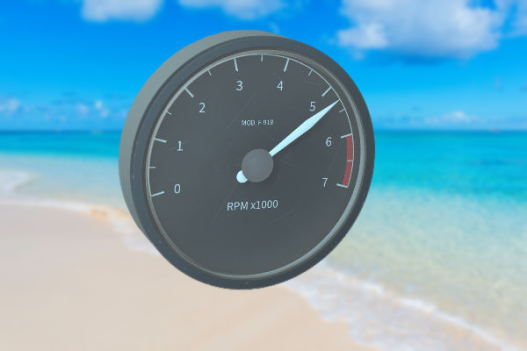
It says 5250 rpm
